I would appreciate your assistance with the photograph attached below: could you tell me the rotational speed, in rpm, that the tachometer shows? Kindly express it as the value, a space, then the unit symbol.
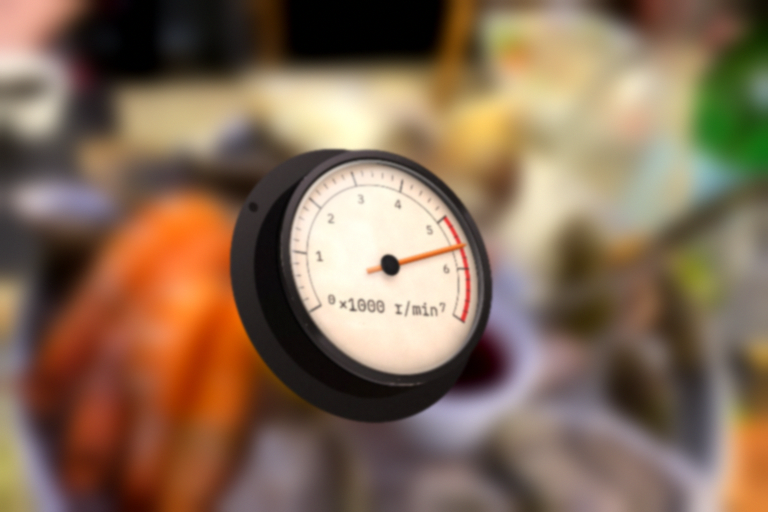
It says 5600 rpm
